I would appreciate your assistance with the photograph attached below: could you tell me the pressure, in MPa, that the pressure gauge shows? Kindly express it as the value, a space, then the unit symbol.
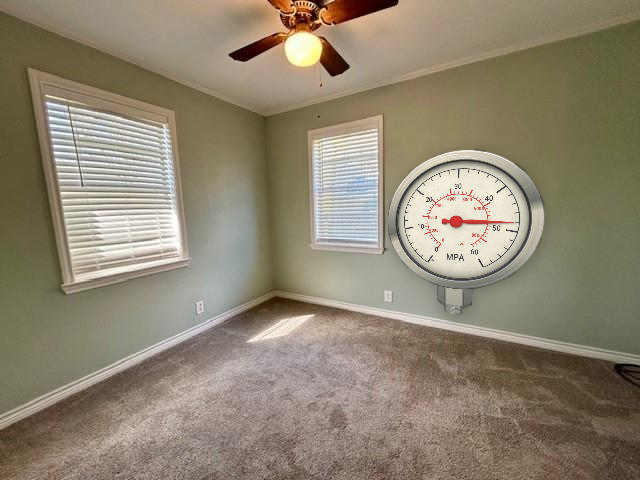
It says 48 MPa
